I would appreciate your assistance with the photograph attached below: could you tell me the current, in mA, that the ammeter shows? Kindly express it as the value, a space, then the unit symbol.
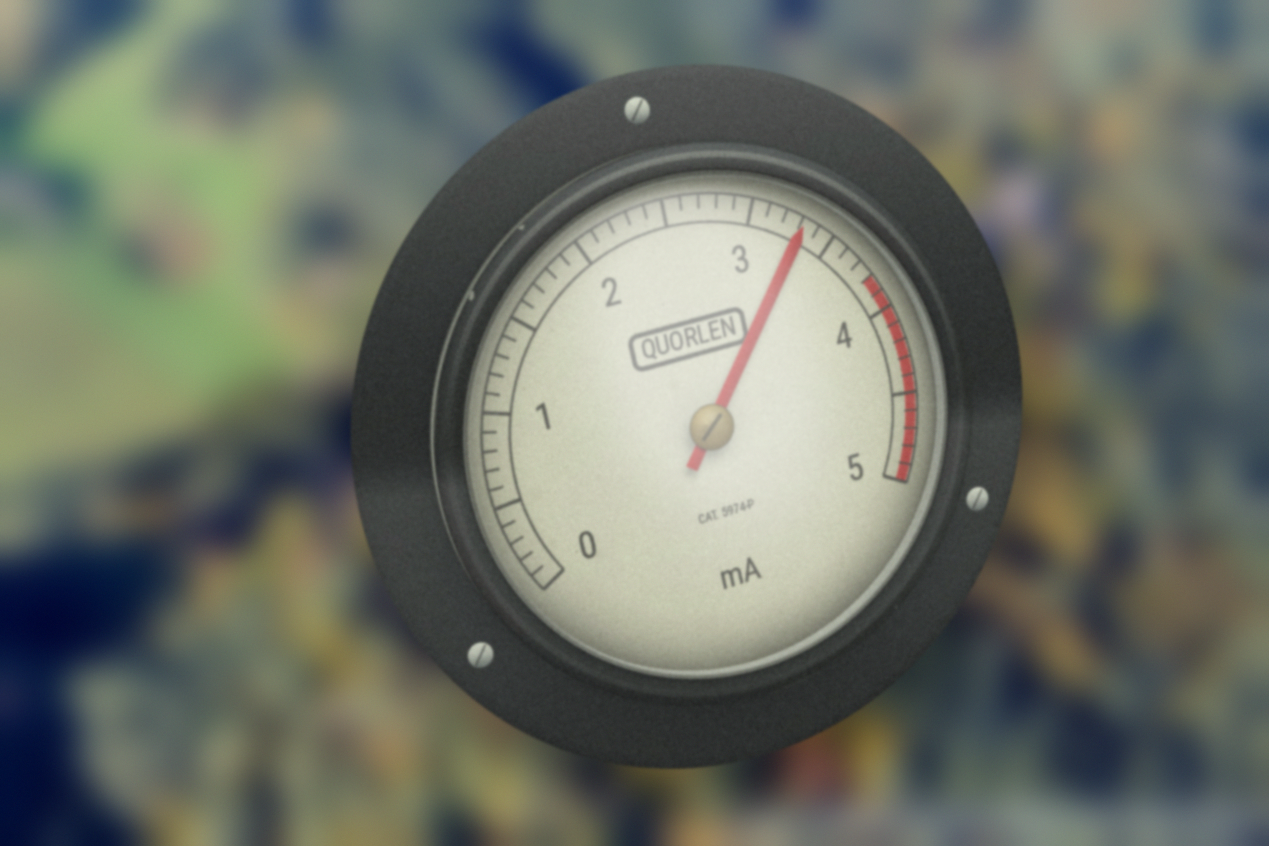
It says 3.3 mA
